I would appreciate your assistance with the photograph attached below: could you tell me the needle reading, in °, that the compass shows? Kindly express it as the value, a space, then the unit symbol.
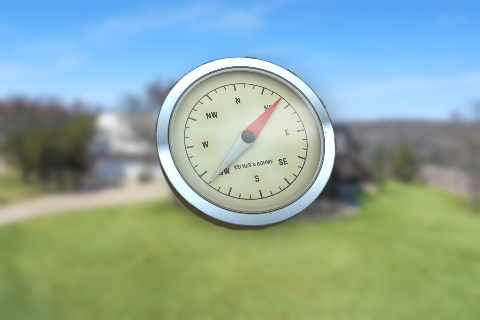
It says 50 °
